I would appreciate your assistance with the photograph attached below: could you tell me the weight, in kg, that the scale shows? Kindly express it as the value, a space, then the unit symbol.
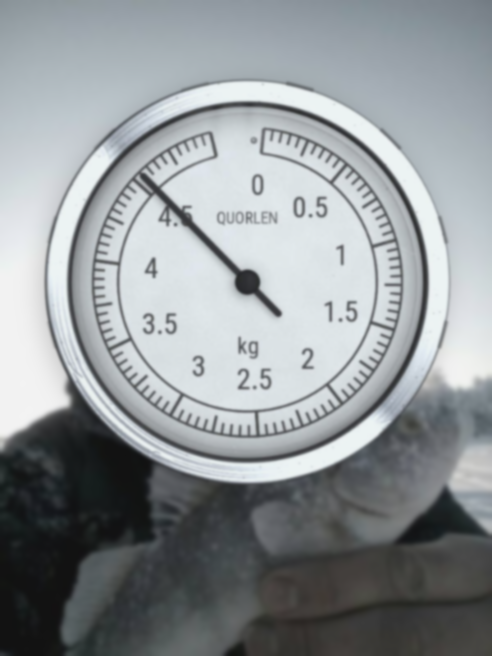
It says 4.55 kg
